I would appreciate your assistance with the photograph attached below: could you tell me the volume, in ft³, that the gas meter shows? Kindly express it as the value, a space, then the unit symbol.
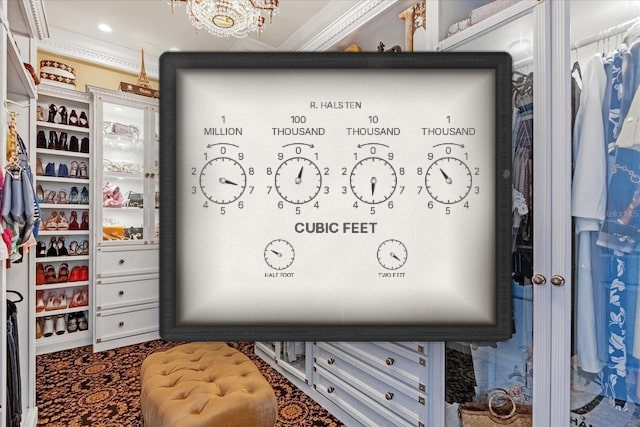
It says 704900 ft³
